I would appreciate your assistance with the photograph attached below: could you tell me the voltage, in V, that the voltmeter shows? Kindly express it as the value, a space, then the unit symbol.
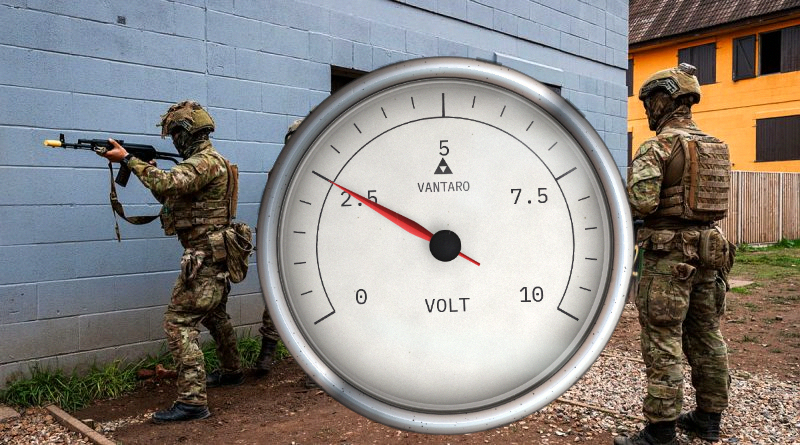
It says 2.5 V
